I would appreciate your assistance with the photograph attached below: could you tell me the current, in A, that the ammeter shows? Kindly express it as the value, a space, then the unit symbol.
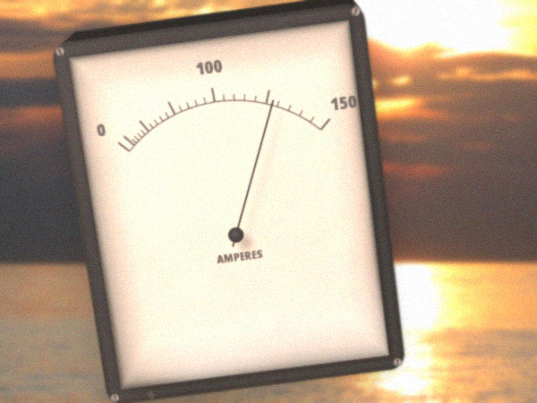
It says 127.5 A
